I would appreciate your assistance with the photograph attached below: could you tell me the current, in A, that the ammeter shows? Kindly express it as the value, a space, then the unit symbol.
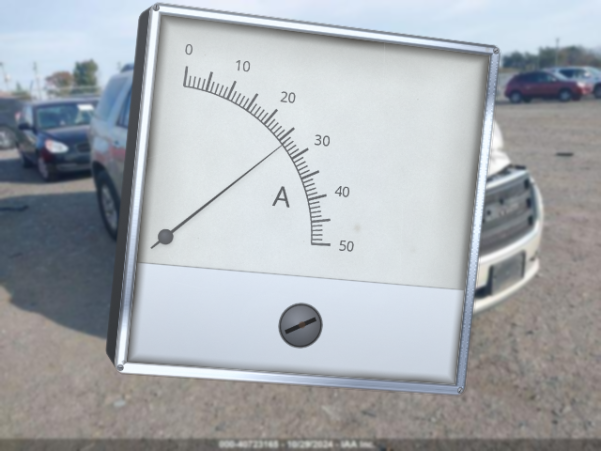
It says 26 A
